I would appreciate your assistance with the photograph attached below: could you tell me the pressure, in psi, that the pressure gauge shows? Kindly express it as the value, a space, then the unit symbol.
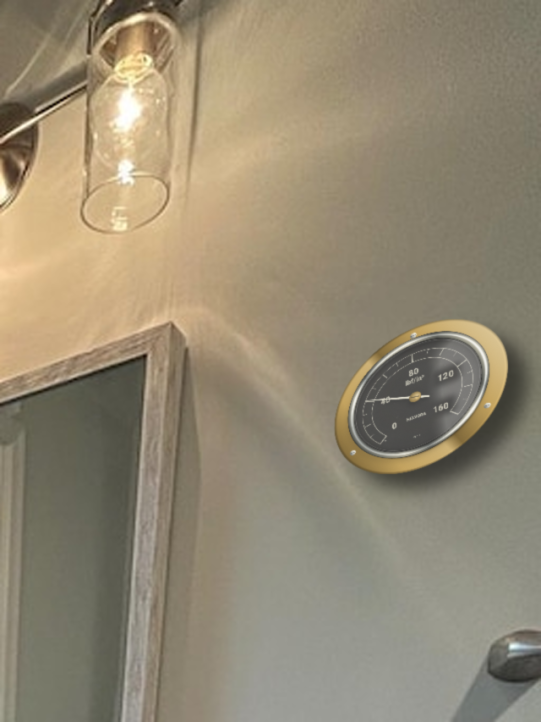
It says 40 psi
